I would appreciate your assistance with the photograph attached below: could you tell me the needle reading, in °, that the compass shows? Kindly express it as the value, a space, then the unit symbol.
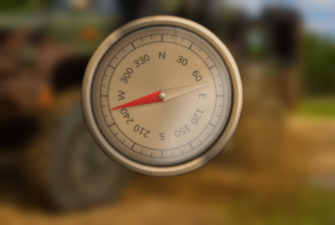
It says 255 °
